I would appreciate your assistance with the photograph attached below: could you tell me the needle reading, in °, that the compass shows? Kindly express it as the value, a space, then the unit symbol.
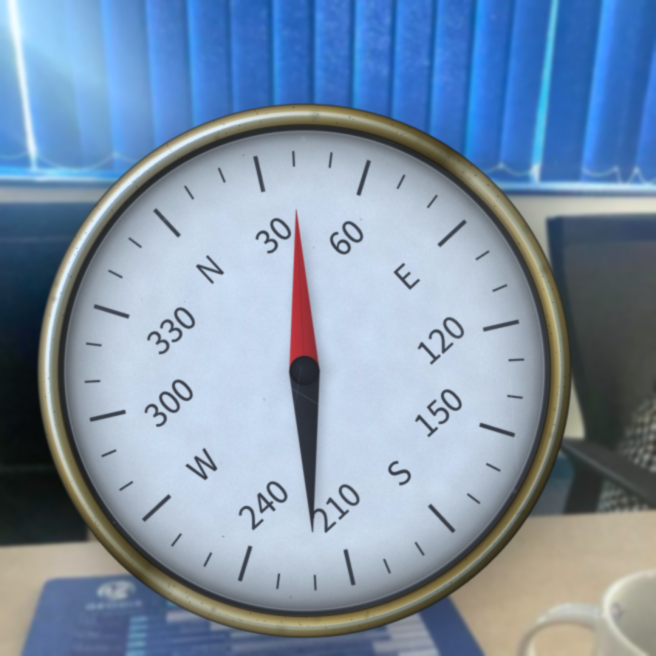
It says 40 °
